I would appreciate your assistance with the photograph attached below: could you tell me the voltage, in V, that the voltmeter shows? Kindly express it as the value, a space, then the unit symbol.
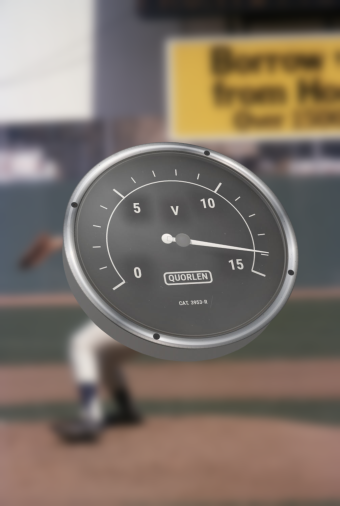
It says 14 V
